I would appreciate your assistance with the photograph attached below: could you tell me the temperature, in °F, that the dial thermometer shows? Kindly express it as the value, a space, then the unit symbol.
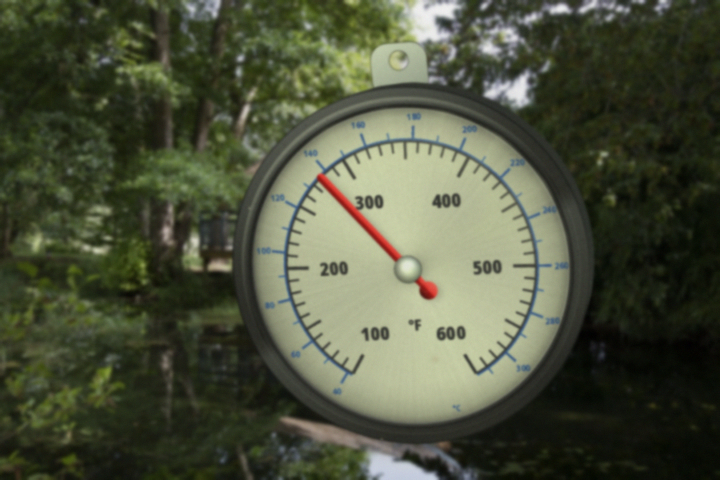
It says 280 °F
